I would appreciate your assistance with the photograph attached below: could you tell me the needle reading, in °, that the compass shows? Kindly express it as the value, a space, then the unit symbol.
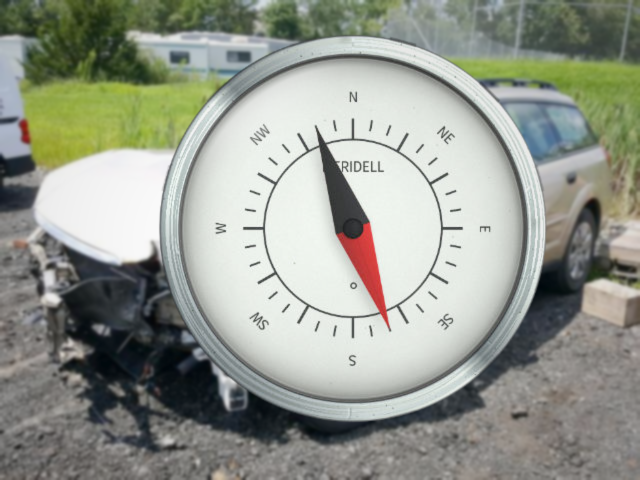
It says 160 °
